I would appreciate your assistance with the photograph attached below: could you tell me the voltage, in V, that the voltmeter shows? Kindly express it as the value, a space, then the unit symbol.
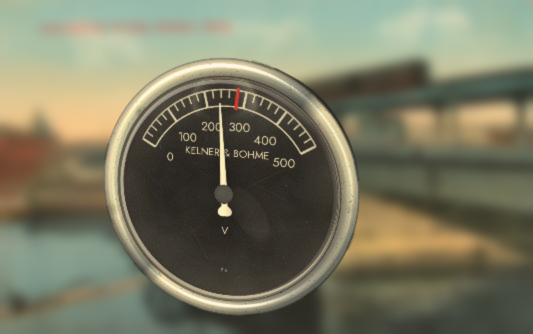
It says 240 V
